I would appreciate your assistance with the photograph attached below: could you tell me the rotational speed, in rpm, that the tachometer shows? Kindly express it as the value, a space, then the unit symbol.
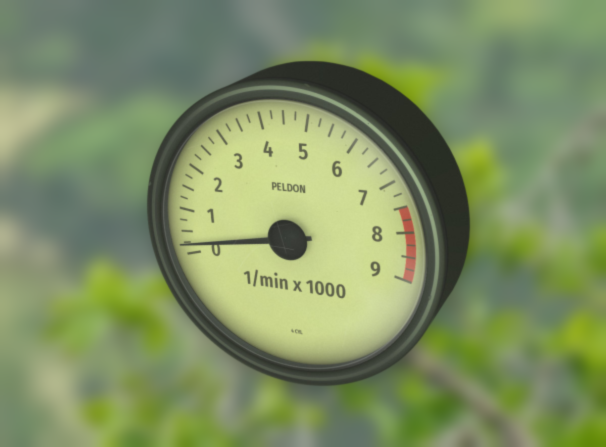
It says 250 rpm
